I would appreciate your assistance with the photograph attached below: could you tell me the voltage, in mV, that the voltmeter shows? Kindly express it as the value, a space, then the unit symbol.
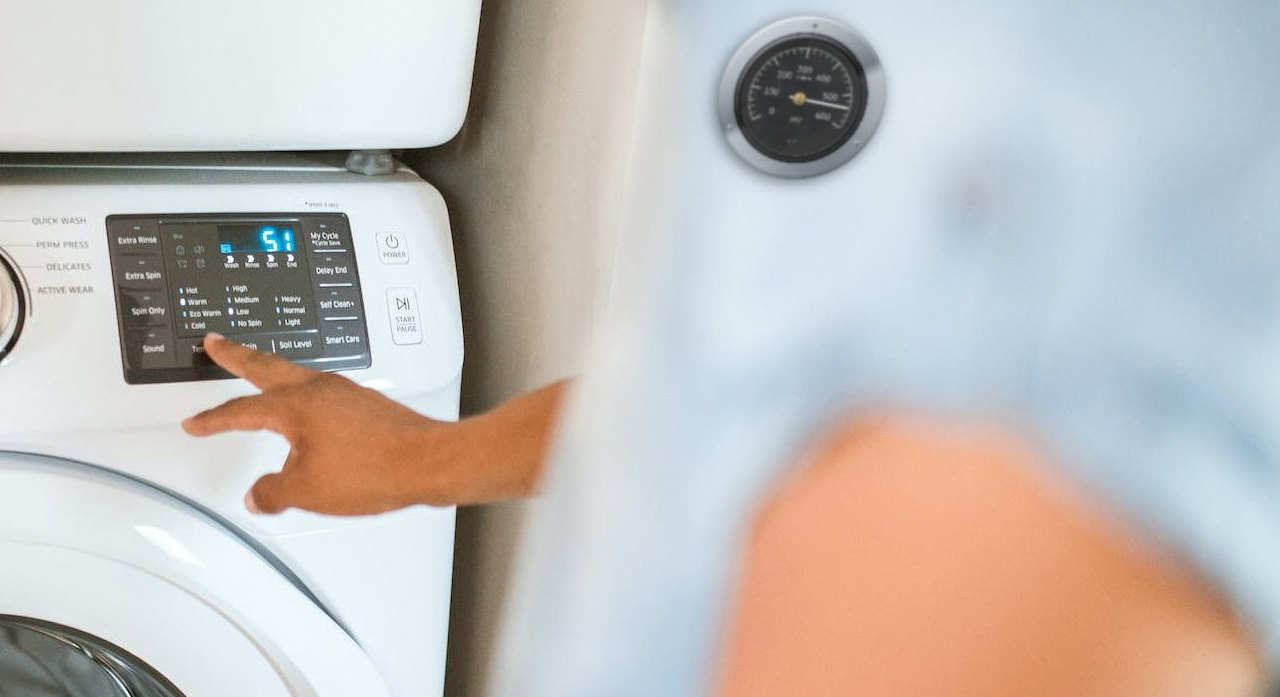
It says 540 mV
